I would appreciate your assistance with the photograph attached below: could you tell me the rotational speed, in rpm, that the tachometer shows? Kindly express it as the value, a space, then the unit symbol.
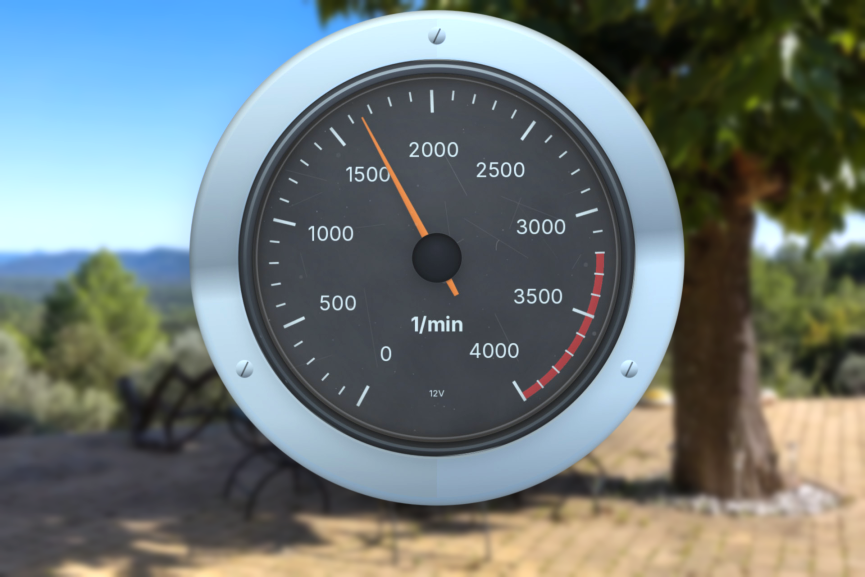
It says 1650 rpm
